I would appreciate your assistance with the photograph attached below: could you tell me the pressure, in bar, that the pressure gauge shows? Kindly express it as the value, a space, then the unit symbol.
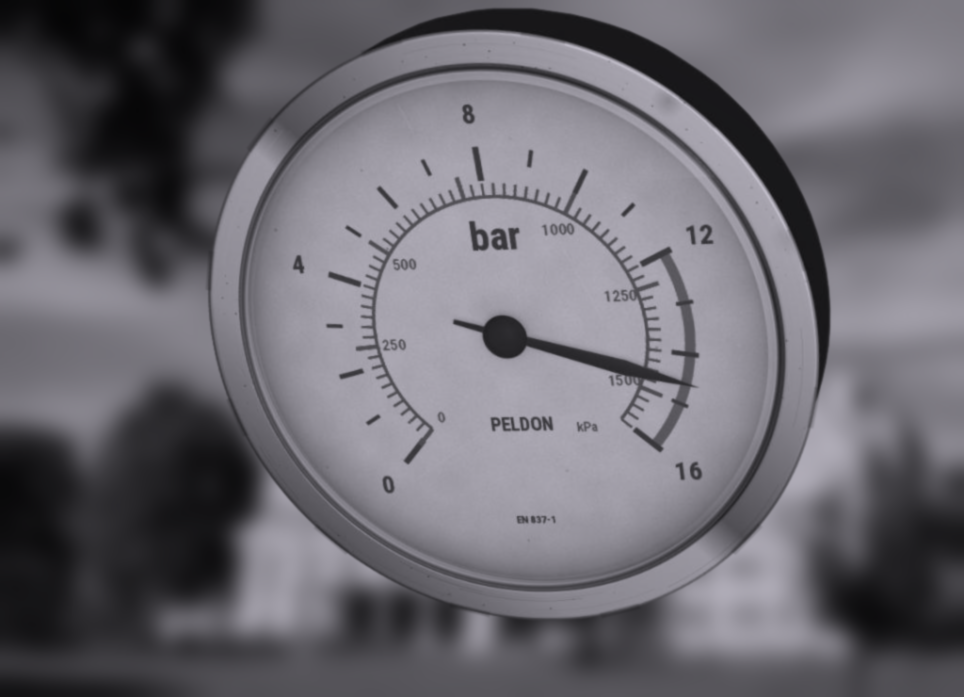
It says 14.5 bar
